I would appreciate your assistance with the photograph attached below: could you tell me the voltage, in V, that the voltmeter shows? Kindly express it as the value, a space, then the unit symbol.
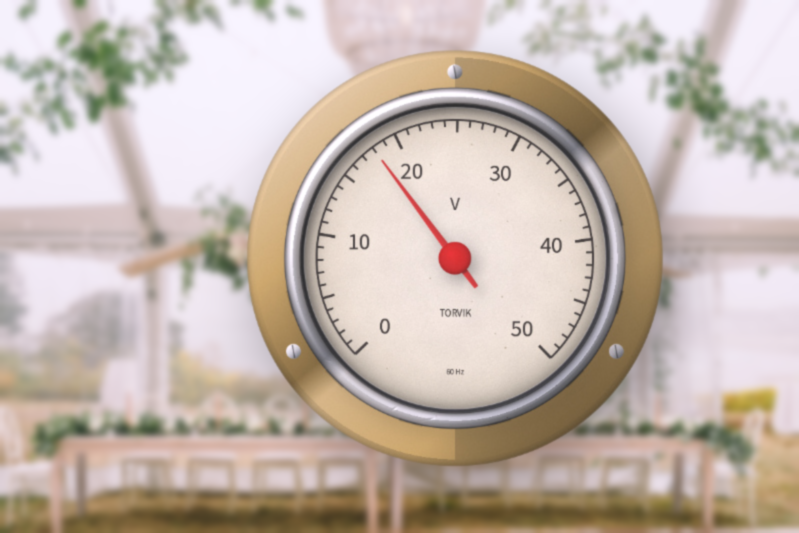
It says 18 V
